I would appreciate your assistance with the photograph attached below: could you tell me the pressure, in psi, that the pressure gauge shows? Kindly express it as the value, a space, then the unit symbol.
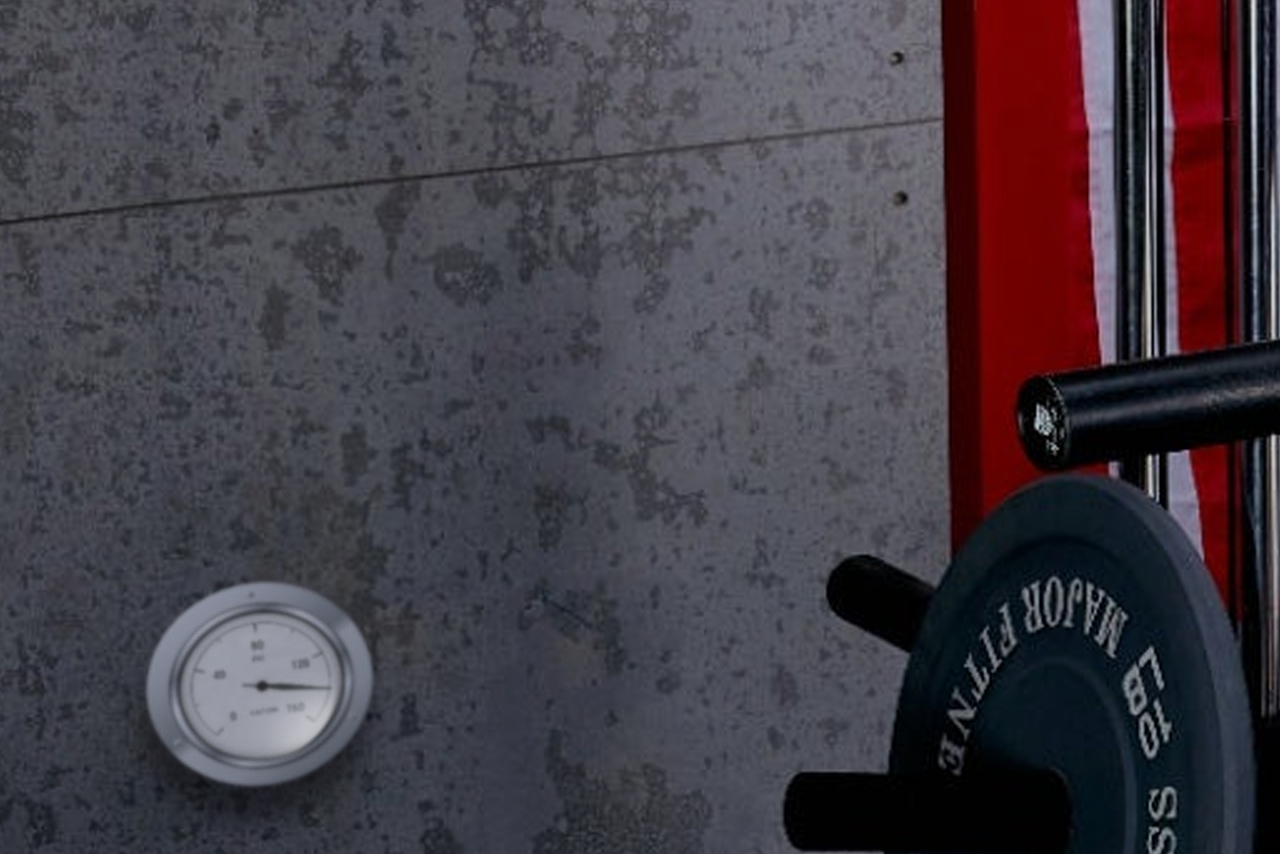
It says 140 psi
